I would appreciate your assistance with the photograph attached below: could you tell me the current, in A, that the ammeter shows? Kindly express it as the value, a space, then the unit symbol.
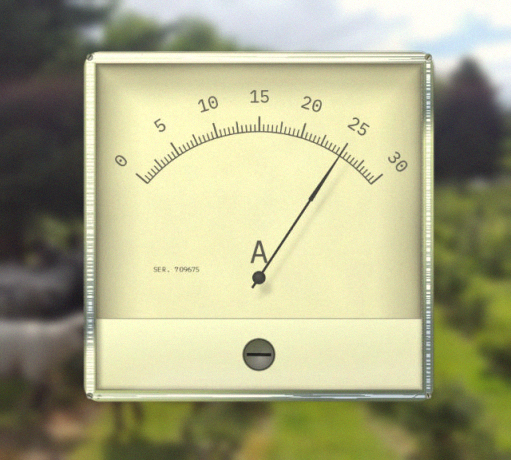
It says 25 A
